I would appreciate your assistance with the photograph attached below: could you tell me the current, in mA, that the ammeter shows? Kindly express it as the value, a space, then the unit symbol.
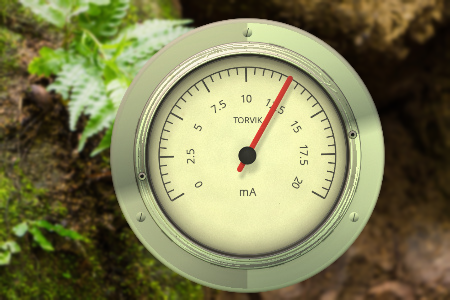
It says 12.5 mA
